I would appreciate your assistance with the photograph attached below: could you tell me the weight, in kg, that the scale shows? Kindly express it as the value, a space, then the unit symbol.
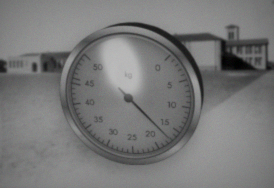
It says 17 kg
